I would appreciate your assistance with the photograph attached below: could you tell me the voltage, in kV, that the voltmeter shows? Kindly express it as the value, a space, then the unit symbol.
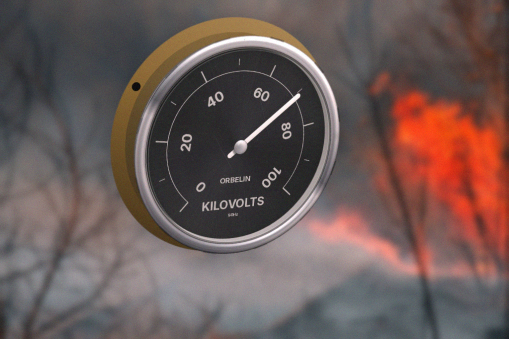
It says 70 kV
